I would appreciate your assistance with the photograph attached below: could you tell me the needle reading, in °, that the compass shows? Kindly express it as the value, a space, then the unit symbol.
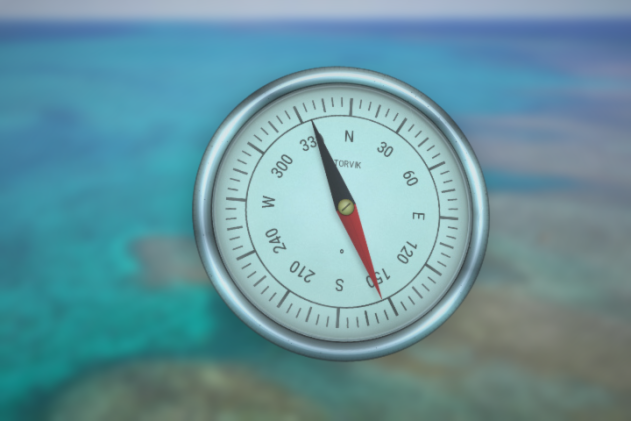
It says 155 °
